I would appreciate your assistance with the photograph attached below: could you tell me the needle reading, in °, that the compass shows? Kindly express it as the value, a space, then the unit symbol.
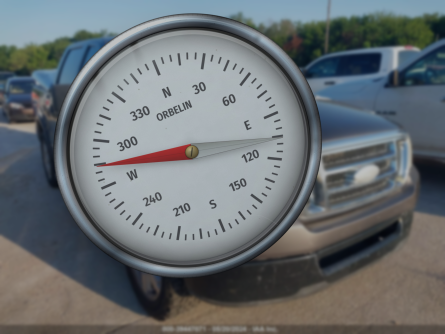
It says 285 °
